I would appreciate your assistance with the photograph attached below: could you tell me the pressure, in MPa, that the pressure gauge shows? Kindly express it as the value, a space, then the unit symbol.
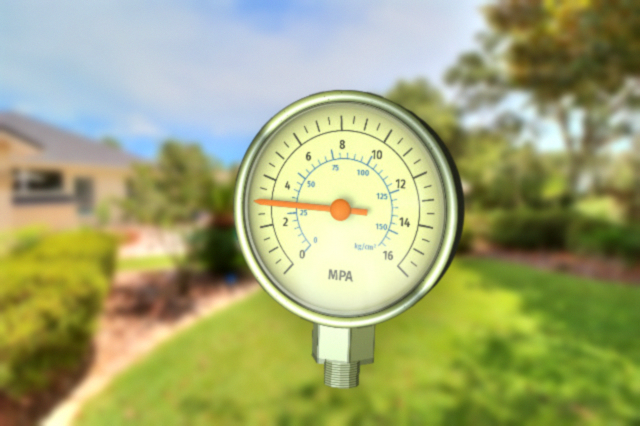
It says 3 MPa
